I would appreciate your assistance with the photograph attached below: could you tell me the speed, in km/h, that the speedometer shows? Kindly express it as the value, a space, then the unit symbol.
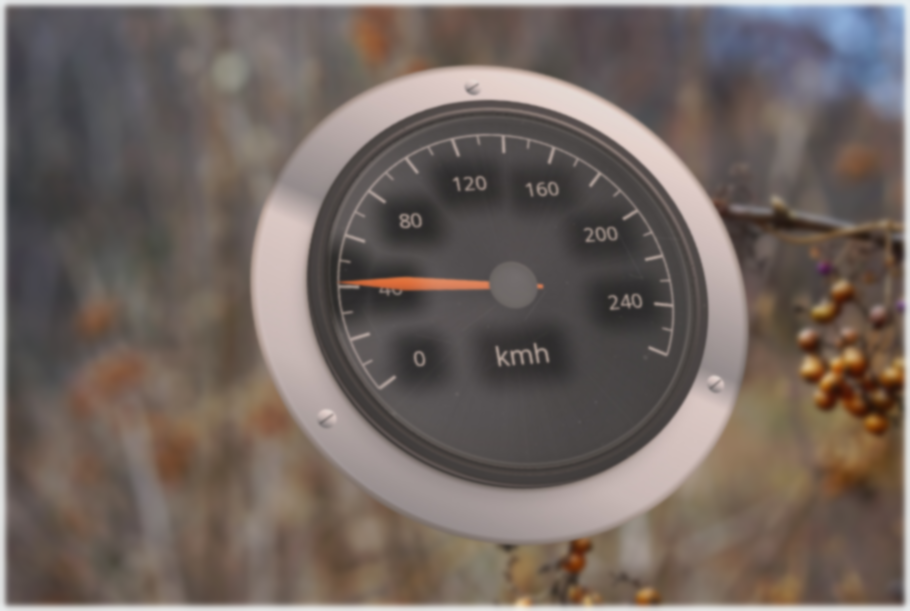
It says 40 km/h
